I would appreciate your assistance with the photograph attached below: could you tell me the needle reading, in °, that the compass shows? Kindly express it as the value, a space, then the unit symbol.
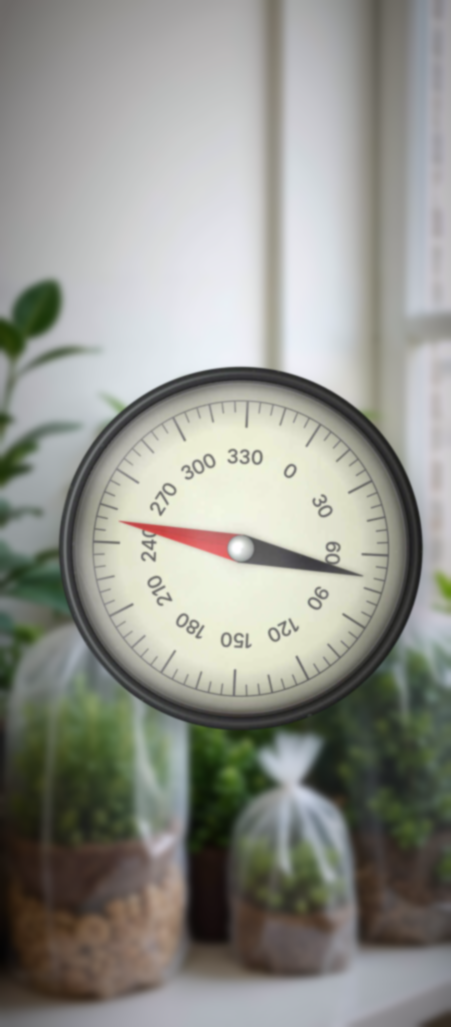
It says 250 °
